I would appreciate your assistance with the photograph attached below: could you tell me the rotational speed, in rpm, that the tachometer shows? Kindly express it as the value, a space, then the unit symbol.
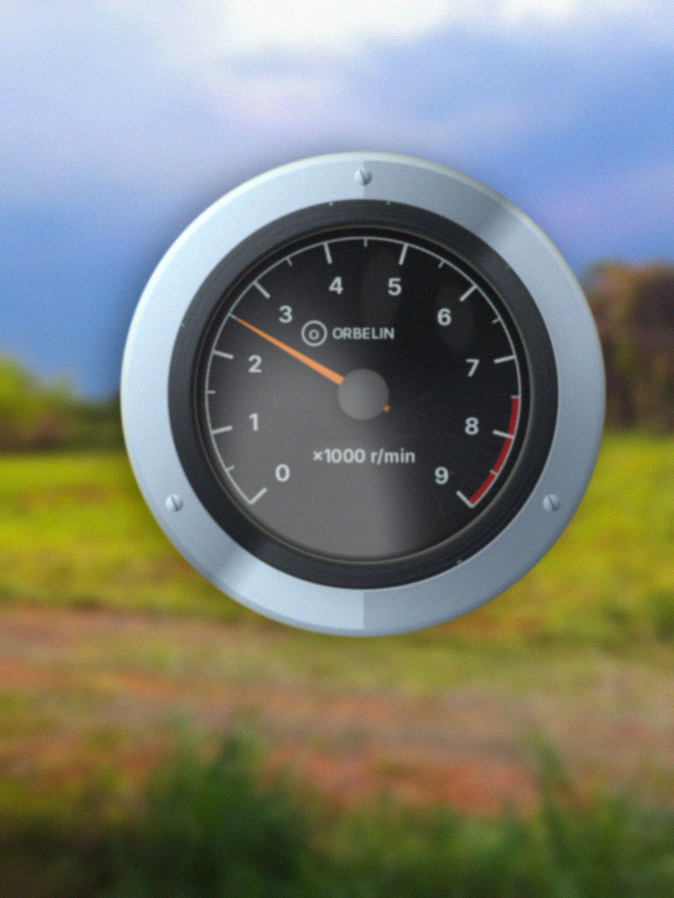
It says 2500 rpm
